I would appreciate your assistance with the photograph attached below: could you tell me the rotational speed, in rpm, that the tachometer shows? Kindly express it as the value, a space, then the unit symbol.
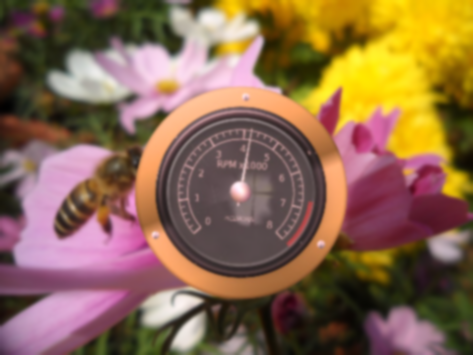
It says 4200 rpm
